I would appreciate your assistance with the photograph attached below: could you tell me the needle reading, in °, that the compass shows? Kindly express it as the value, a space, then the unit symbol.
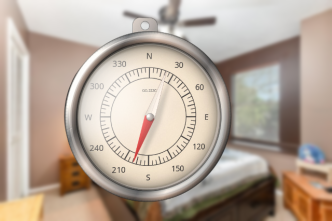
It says 200 °
